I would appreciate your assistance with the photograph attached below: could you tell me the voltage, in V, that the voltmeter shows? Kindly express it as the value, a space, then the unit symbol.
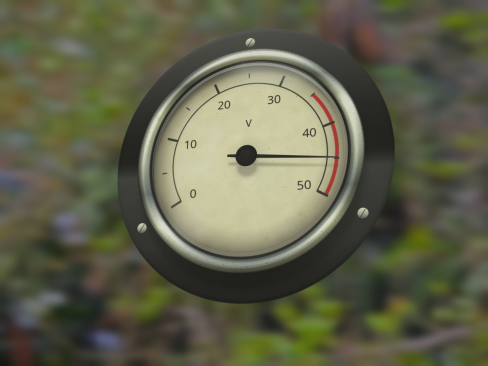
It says 45 V
